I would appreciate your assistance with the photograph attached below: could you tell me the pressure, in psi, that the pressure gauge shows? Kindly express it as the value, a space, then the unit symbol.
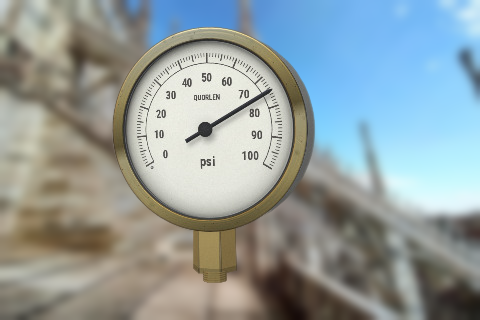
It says 75 psi
